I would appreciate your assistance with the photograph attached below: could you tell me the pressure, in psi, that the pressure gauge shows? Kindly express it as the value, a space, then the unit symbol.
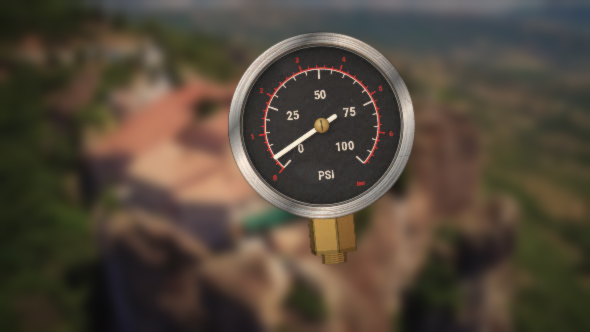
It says 5 psi
